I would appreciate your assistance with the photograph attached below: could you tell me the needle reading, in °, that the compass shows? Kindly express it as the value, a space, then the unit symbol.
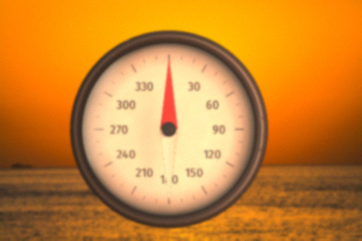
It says 0 °
